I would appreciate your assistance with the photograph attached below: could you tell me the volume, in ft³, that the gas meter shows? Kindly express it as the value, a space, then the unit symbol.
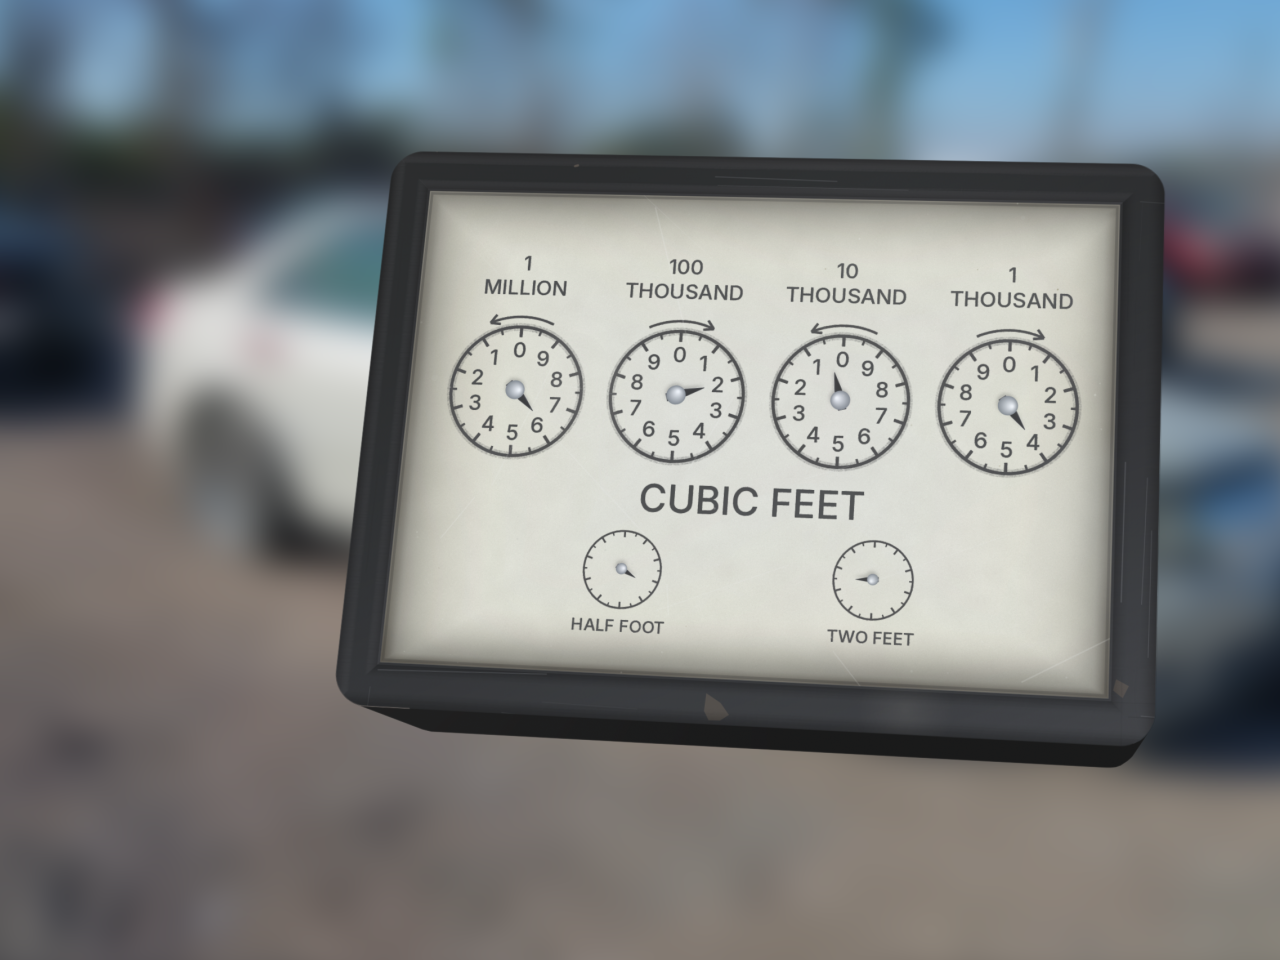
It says 620400 ft³
